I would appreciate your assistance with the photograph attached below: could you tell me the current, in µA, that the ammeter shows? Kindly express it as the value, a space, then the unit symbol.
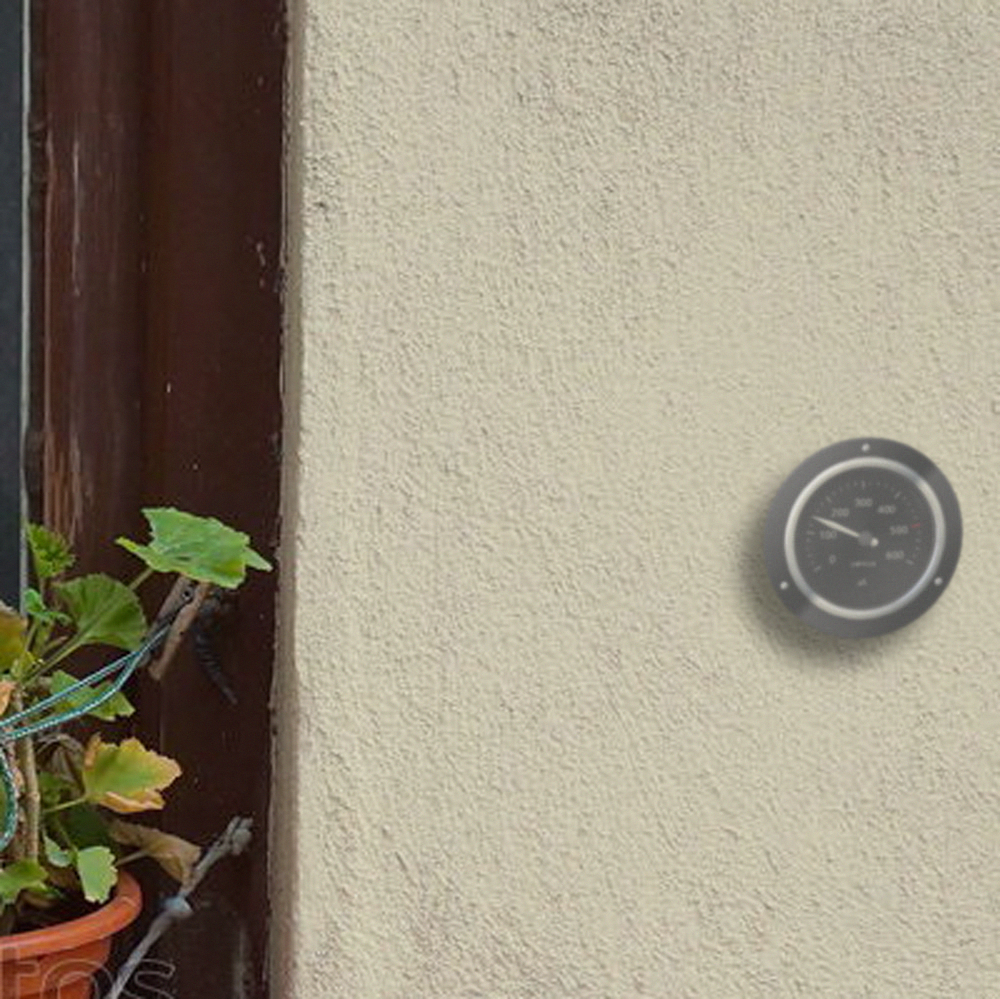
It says 140 µA
